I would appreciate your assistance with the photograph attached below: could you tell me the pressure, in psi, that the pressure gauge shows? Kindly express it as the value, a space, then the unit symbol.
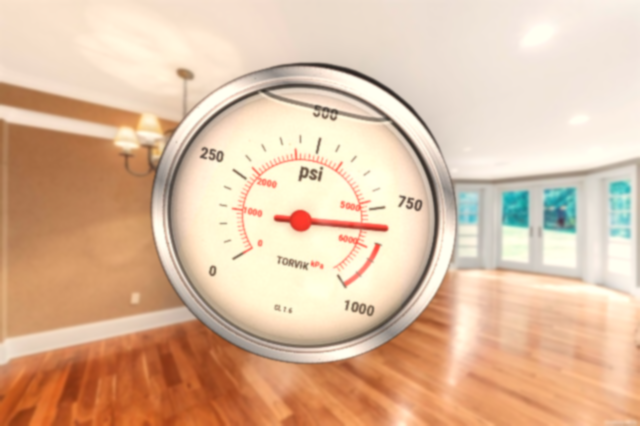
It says 800 psi
